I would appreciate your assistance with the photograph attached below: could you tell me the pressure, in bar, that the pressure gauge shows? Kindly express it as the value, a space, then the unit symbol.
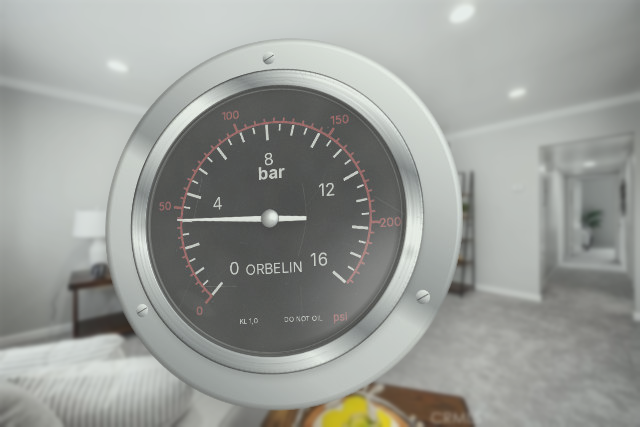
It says 3 bar
